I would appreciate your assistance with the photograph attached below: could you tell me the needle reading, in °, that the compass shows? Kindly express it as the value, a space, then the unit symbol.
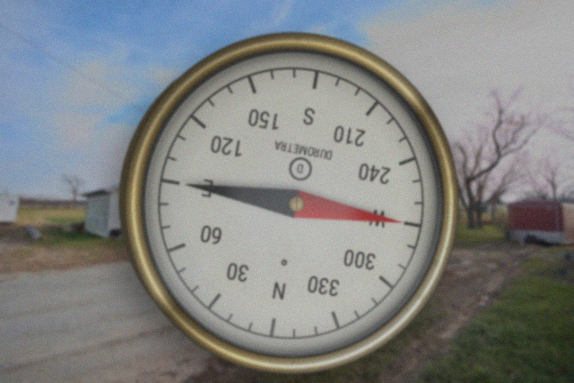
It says 270 °
